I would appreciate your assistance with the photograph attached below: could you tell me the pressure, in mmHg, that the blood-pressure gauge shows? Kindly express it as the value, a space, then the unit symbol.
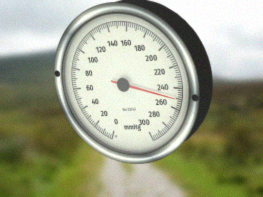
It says 250 mmHg
